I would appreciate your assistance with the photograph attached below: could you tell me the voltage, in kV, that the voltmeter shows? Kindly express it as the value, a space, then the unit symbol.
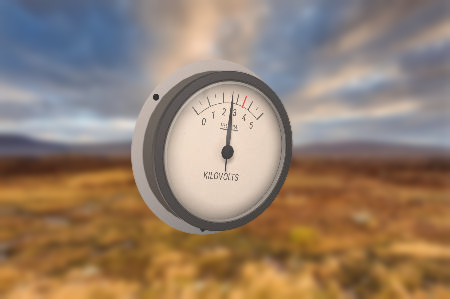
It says 2.5 kV
